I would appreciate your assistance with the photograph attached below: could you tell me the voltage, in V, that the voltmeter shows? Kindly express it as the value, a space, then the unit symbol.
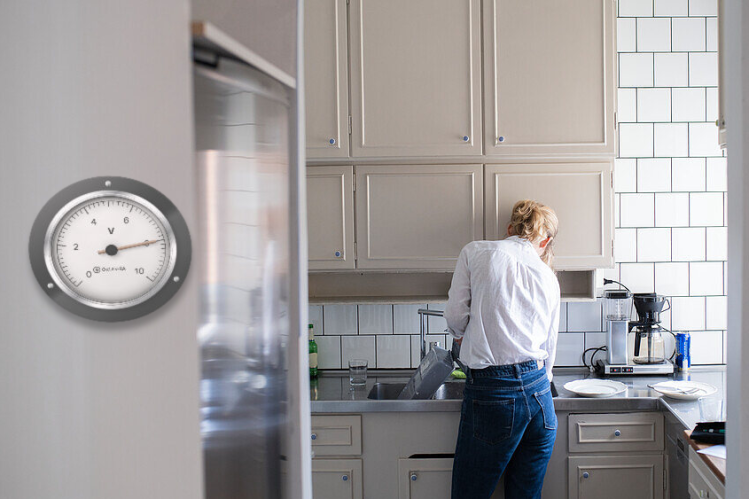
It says 8 V
